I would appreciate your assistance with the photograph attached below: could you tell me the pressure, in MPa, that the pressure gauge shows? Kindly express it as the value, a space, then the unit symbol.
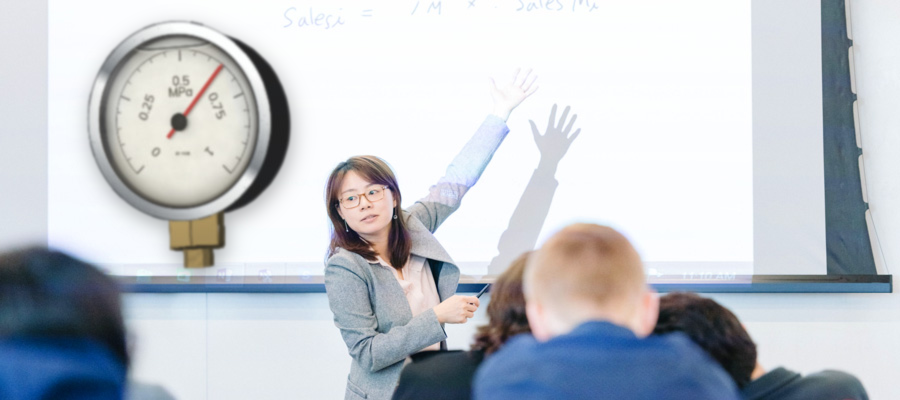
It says 0.65 MPa
